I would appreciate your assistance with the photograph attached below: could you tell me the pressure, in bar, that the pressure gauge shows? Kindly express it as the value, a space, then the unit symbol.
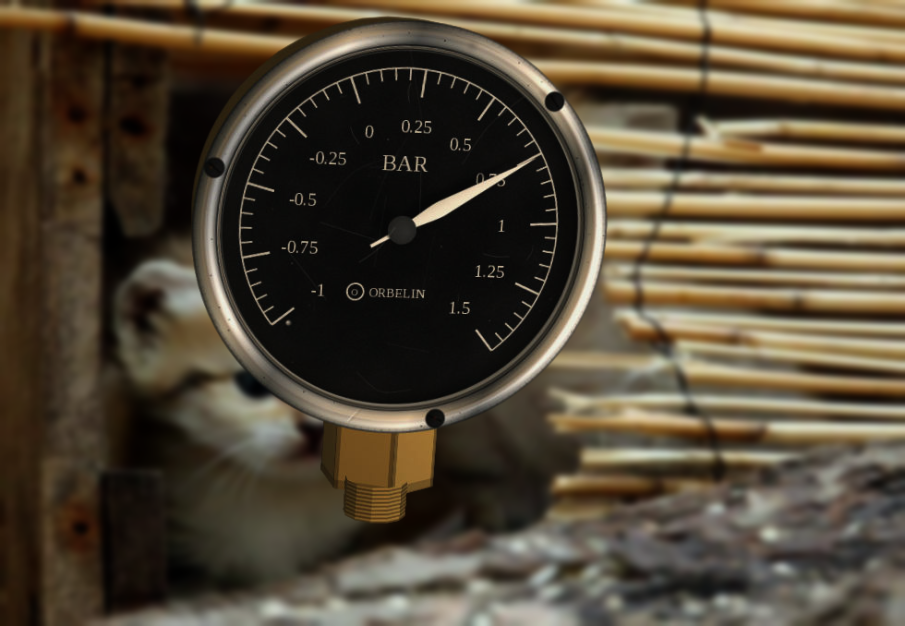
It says 0.75 bar
